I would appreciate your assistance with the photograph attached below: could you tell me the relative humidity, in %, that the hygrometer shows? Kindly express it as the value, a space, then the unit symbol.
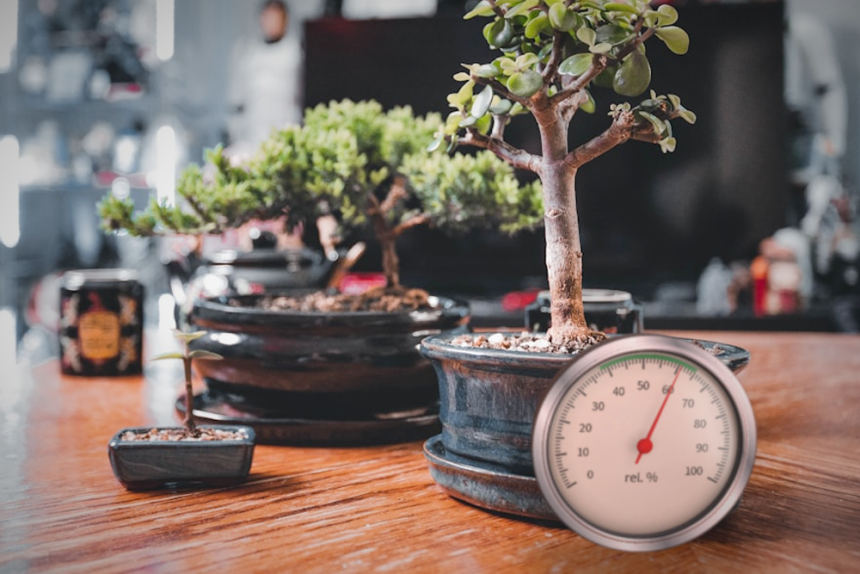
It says 60 %
